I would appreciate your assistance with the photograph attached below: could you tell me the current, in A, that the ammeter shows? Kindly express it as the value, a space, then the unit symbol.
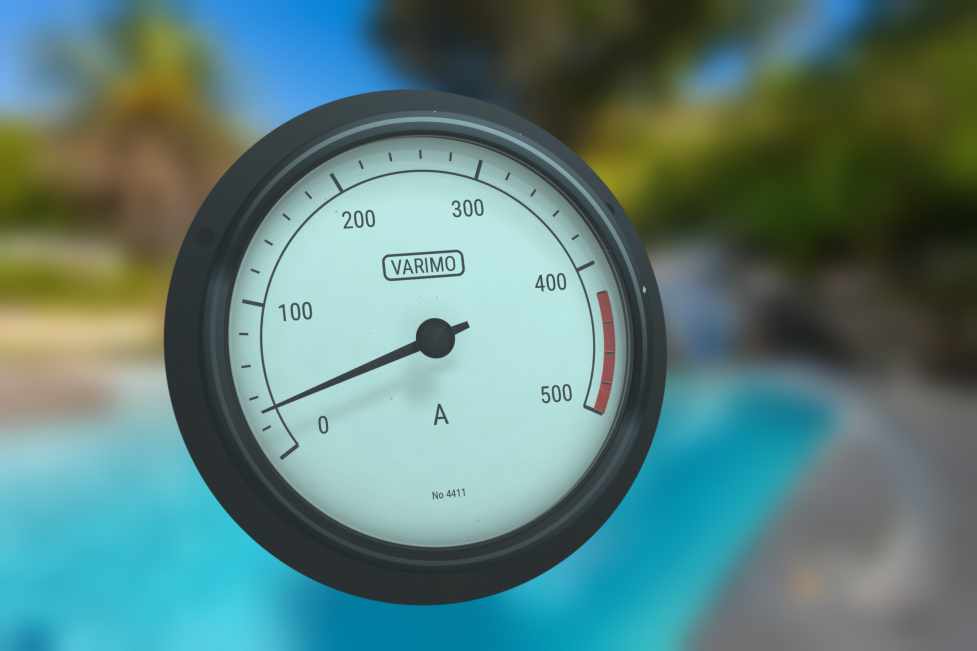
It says 30 A
